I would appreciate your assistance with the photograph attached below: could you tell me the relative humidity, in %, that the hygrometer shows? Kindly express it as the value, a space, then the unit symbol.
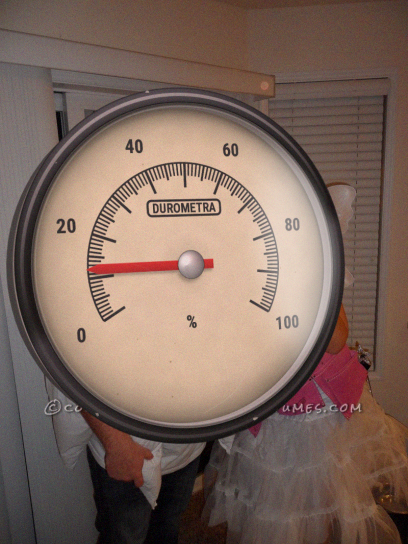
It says 12 %
